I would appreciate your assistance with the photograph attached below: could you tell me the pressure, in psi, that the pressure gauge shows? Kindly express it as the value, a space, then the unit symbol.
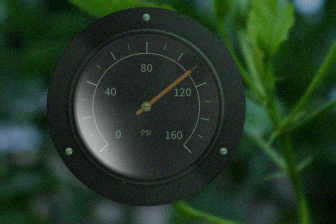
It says 110 psi
